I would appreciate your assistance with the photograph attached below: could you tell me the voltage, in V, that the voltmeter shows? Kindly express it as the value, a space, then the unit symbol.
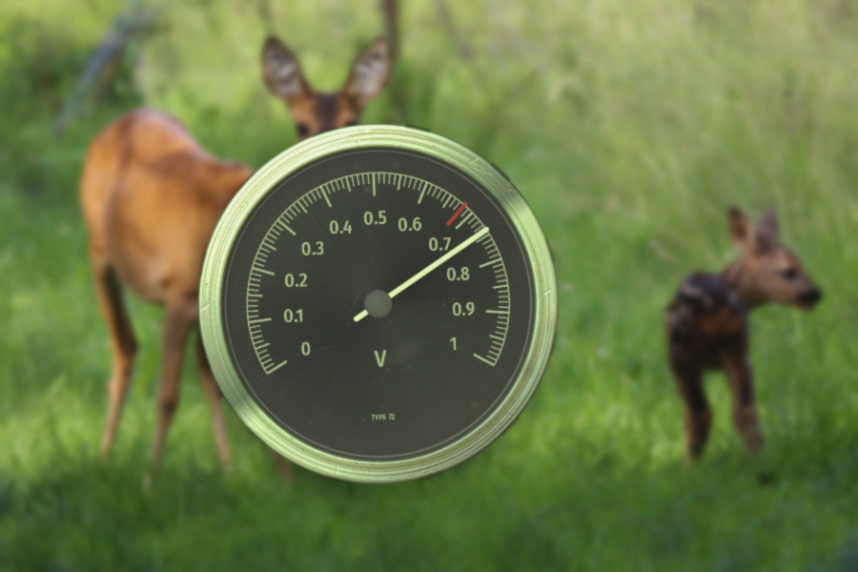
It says 0.74 V
